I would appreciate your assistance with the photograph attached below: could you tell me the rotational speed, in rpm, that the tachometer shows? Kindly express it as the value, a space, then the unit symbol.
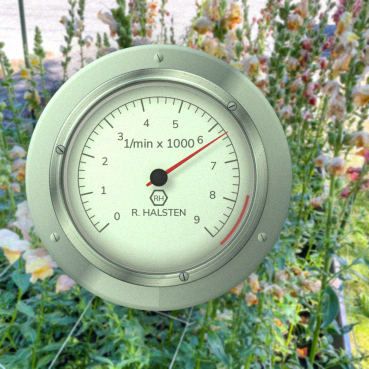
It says 6300 rpm
